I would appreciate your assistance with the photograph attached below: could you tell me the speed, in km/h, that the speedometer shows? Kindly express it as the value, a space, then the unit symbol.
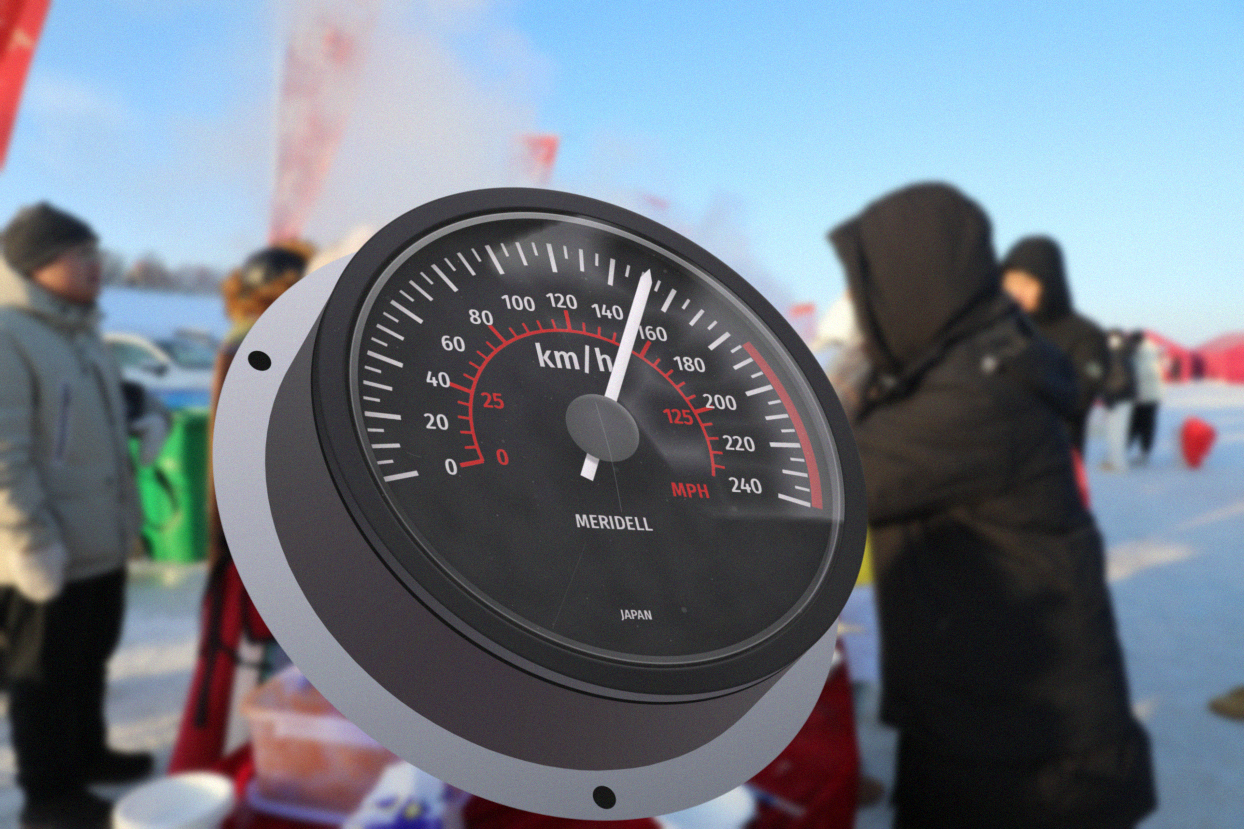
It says 150 km/h
